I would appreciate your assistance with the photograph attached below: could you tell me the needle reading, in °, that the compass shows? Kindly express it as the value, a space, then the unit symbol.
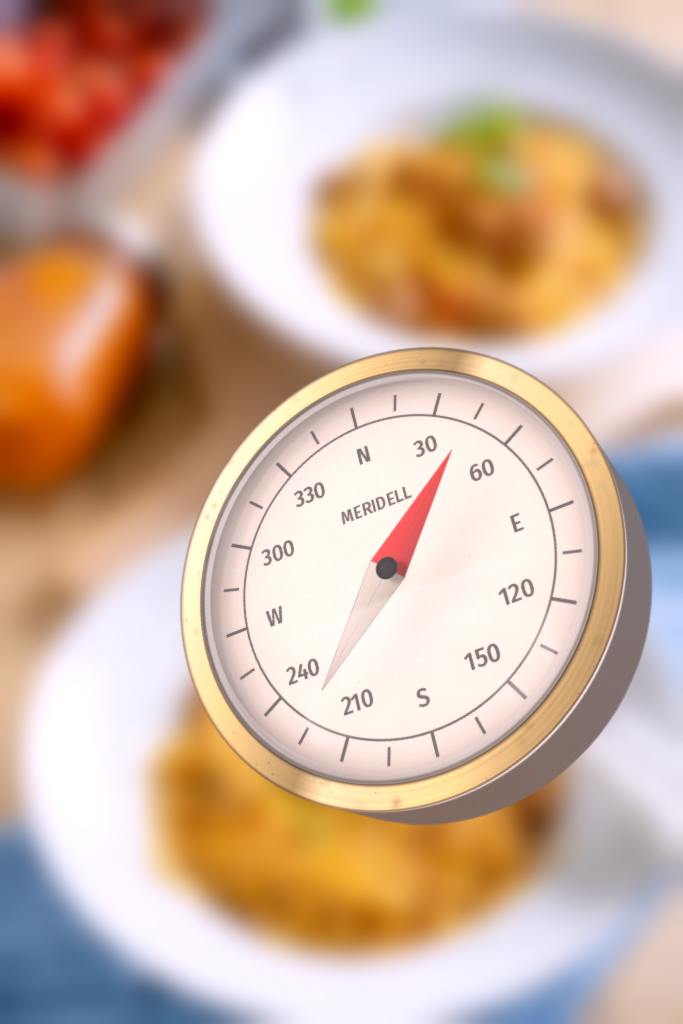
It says 45 °
